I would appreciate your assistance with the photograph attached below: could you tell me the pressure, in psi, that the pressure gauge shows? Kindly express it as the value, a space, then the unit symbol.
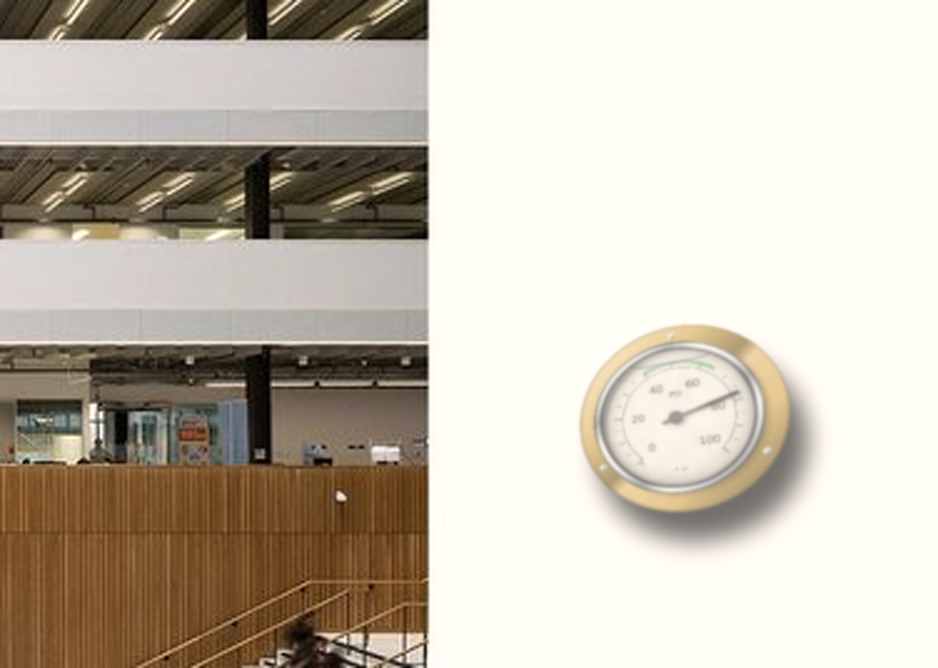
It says 77.5 psi
